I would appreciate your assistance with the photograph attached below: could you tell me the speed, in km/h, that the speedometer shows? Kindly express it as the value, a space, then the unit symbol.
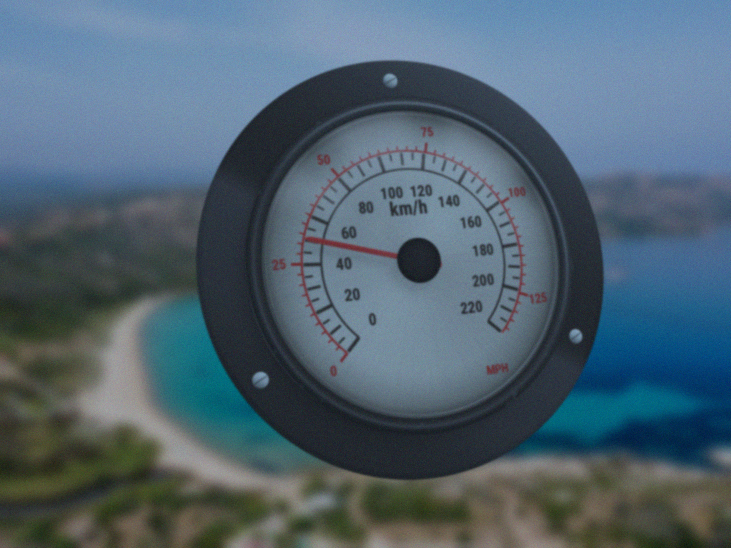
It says 50 km/h
